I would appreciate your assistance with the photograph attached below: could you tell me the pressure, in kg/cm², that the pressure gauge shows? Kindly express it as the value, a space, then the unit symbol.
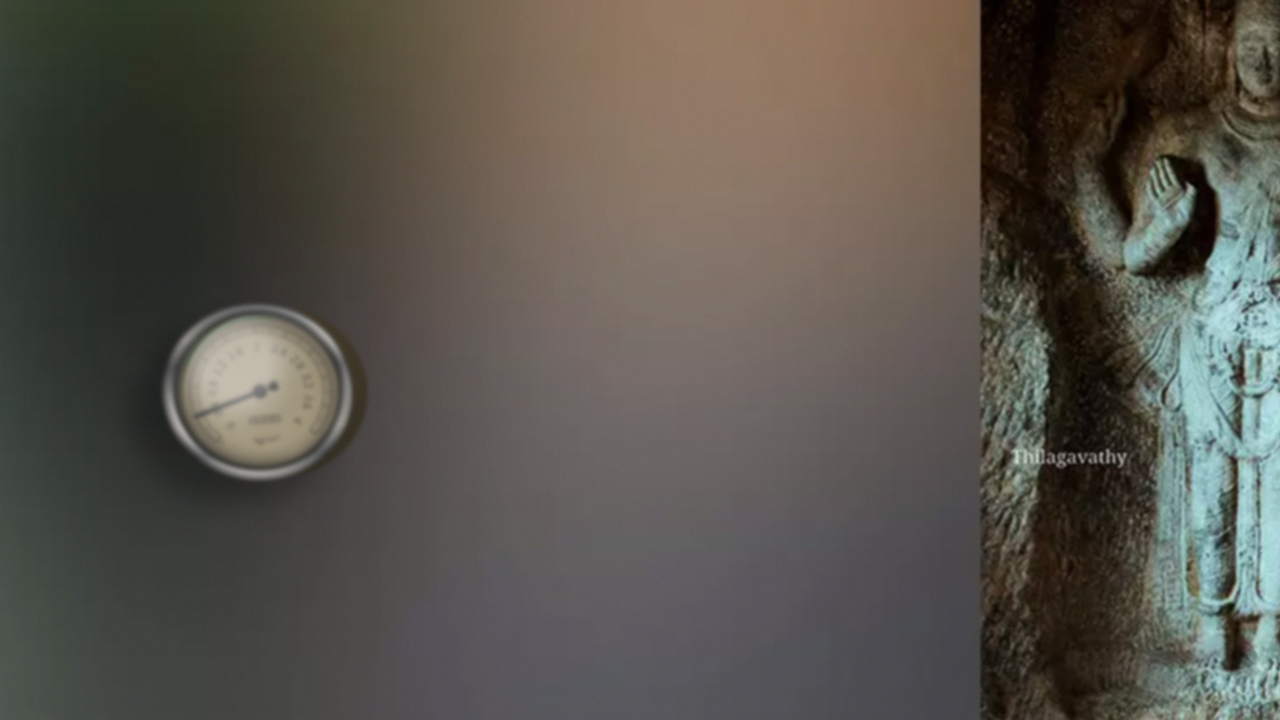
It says 0.4 kg/cm²
